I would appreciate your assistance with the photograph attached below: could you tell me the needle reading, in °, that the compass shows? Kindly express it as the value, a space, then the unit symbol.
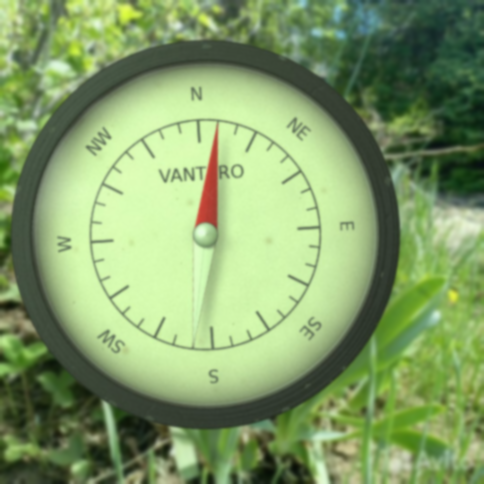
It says 10 °
